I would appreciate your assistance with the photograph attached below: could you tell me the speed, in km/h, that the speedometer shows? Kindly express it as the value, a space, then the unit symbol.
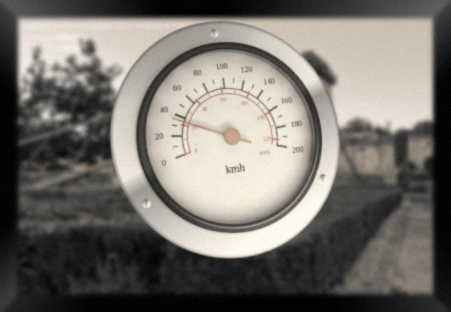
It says 35 km/h
